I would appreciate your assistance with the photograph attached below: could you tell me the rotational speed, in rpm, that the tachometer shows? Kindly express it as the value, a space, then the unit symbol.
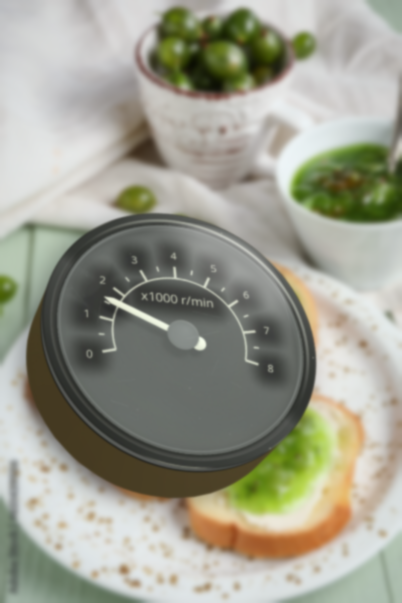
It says 1500 rpm
